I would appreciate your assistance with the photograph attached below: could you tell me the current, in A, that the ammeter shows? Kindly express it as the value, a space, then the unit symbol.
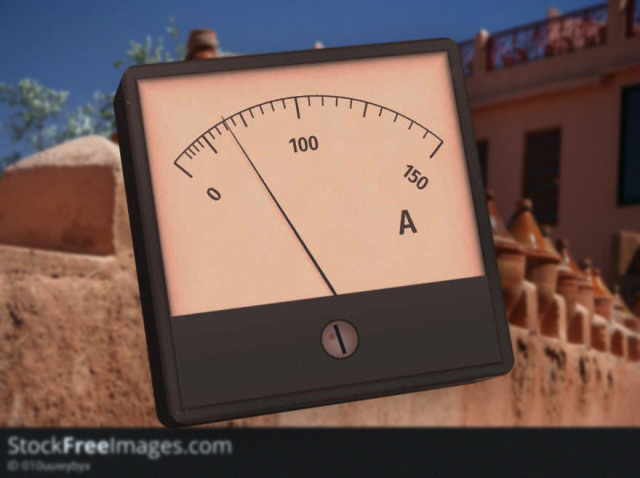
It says 65 A
